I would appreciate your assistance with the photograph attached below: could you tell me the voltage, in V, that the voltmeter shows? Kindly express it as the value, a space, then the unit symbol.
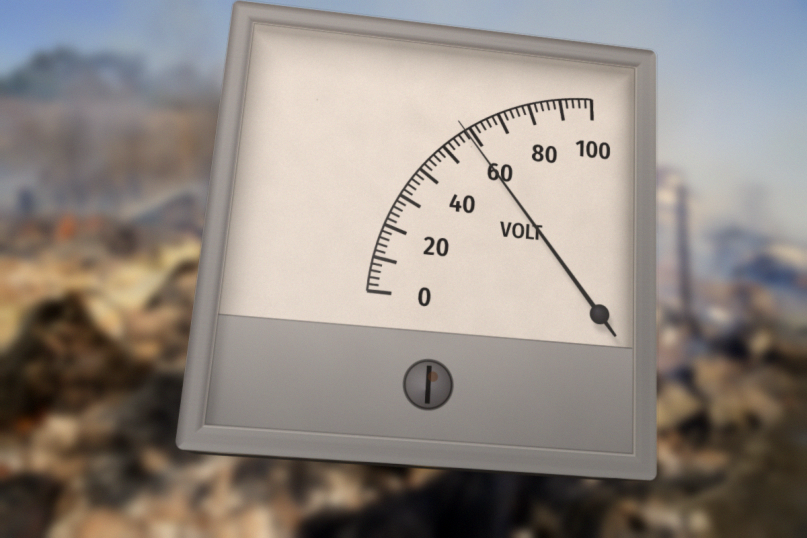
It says 58 V
